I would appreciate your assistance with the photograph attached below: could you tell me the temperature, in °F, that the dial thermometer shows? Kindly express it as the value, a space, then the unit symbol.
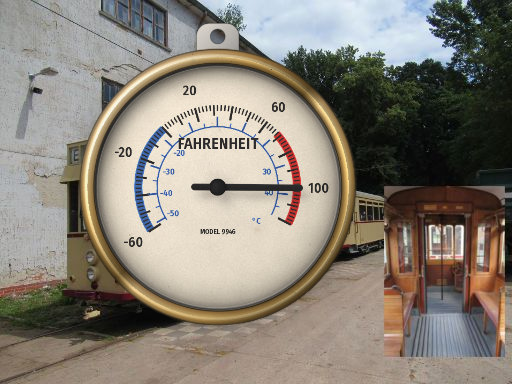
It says 100 °F
